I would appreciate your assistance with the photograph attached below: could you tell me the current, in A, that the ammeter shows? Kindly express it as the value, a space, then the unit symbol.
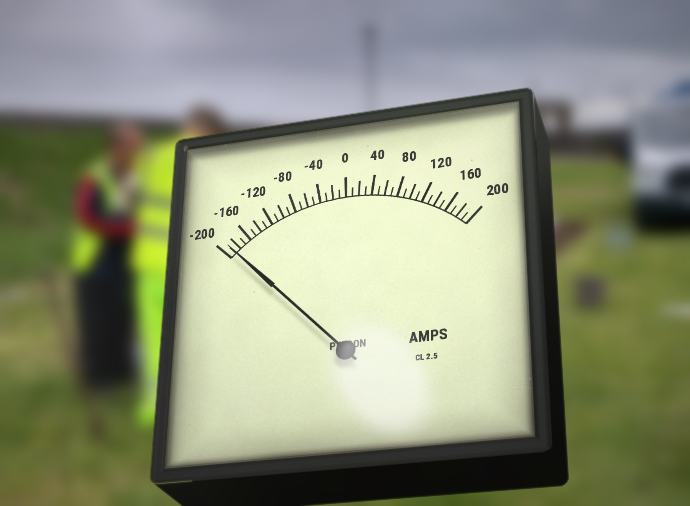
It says -190 A
